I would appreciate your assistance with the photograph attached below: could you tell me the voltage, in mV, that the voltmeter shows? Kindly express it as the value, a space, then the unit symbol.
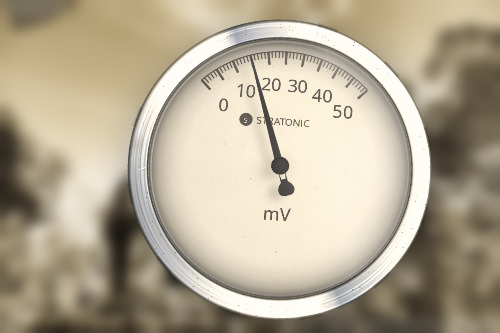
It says 15 mV
